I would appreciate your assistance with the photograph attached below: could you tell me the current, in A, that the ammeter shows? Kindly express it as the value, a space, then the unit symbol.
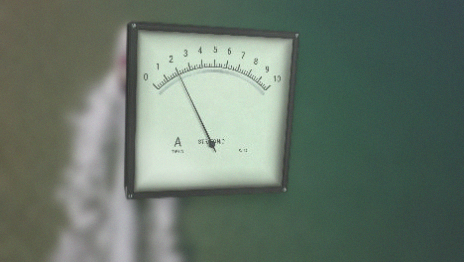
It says 2 A
